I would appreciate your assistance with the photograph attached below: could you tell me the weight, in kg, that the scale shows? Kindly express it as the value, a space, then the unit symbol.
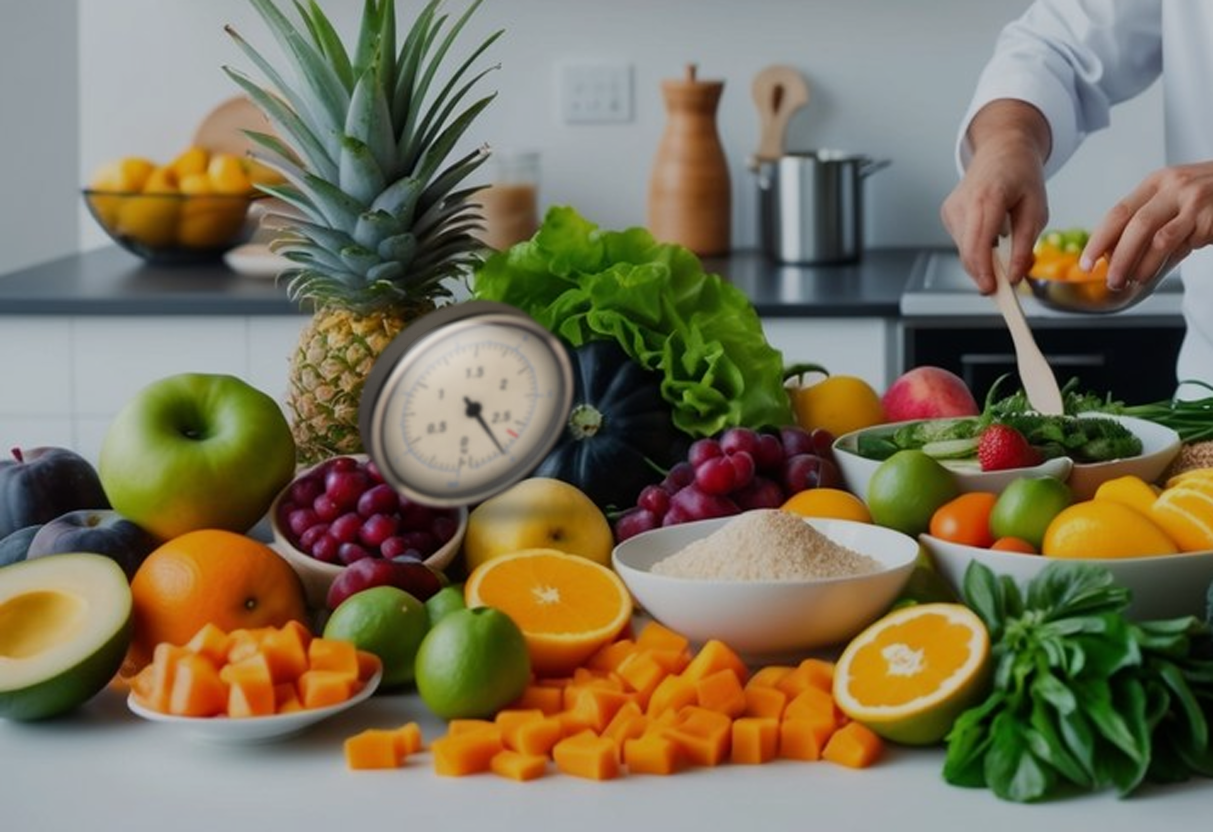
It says 2.75 kg
